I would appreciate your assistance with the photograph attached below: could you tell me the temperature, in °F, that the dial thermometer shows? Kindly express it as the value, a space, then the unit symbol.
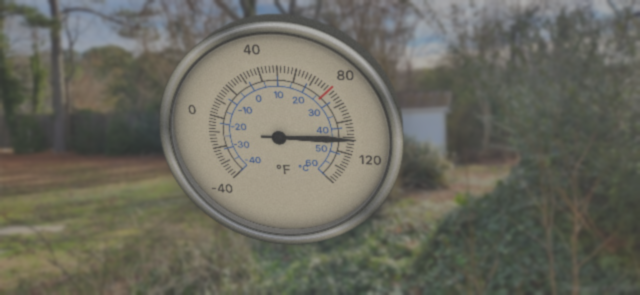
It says 110 °F
